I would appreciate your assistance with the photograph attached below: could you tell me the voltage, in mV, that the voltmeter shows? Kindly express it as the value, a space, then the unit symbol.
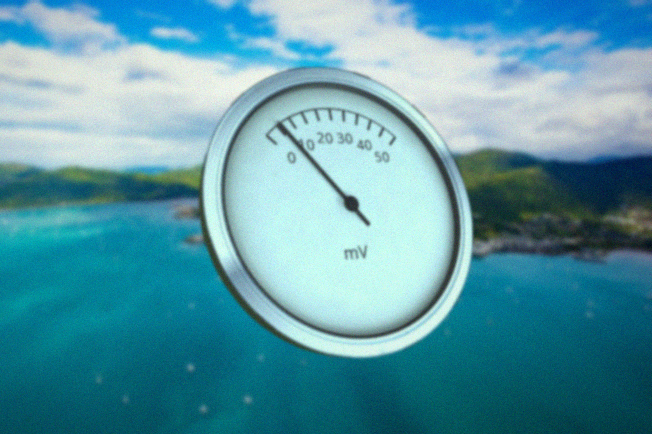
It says 5 mV
